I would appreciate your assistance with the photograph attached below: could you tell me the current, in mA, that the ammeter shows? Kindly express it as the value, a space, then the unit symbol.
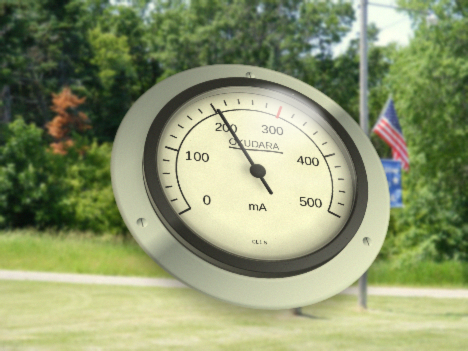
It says 200 mA
